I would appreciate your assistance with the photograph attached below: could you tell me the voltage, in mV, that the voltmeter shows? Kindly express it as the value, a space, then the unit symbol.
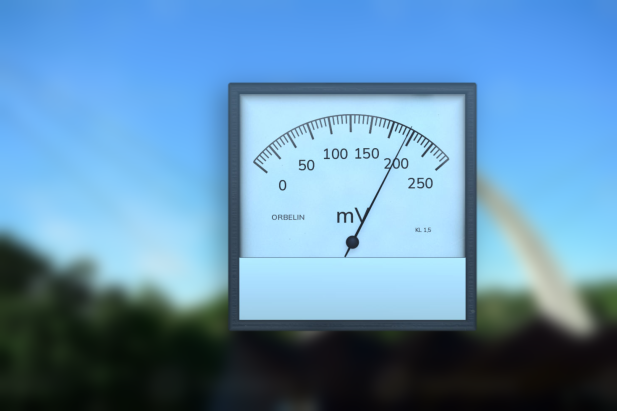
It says 195 mV
